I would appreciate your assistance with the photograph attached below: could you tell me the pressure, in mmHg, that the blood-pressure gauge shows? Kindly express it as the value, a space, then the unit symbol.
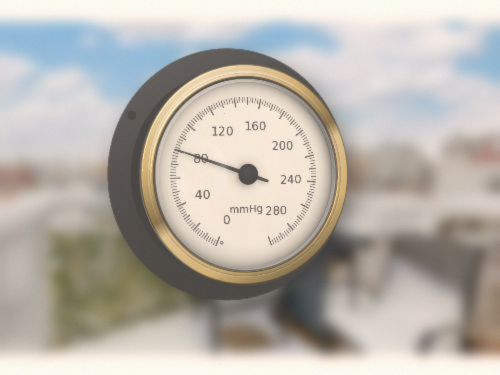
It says 80 mmHg
